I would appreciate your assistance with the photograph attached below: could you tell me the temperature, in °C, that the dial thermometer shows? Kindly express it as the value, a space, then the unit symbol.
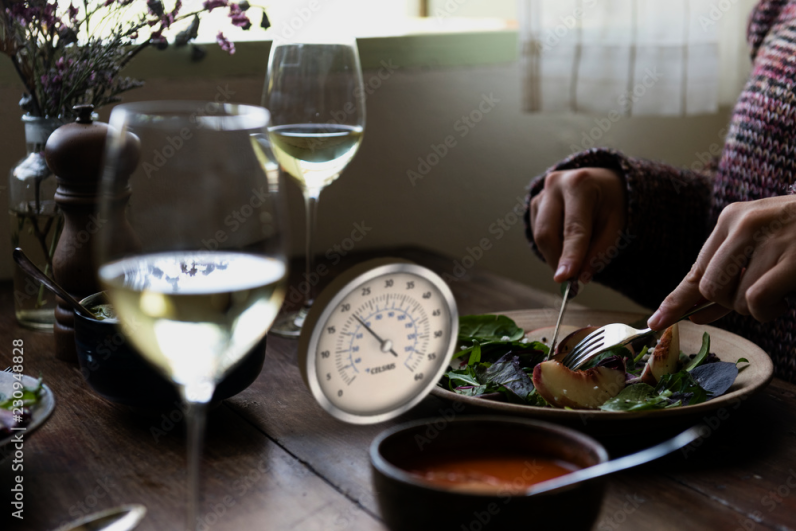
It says 20 °C
